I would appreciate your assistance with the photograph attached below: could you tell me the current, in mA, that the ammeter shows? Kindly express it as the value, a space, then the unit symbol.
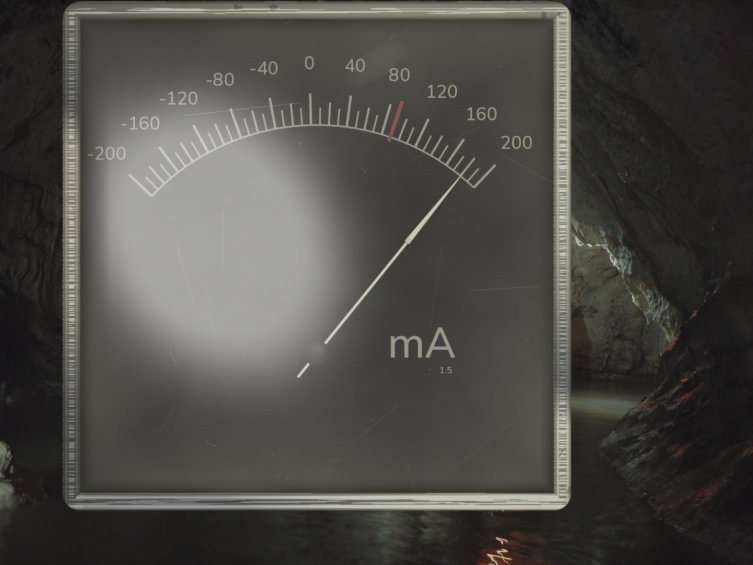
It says 180 mA
